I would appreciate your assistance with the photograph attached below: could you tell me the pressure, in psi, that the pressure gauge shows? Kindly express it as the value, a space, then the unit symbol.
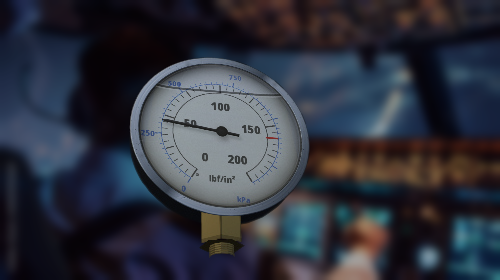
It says 45 psi
